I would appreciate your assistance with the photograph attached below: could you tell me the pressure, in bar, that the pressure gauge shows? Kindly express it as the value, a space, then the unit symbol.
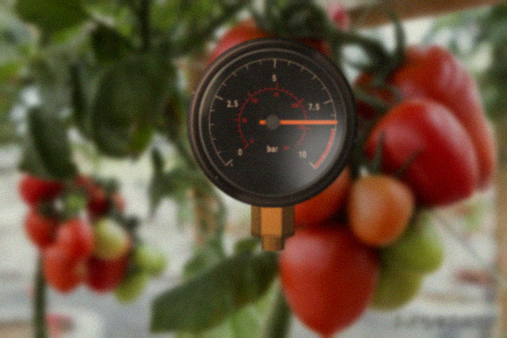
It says 8.25 bar
